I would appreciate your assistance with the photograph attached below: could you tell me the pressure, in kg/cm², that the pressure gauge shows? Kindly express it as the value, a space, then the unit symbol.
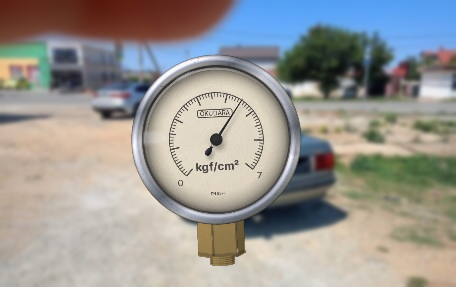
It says 4.5 kg/cm²
